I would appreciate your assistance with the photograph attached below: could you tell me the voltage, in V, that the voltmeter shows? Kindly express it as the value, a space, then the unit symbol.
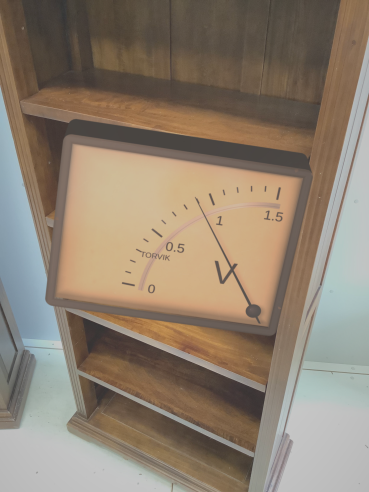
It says 0.9 V
